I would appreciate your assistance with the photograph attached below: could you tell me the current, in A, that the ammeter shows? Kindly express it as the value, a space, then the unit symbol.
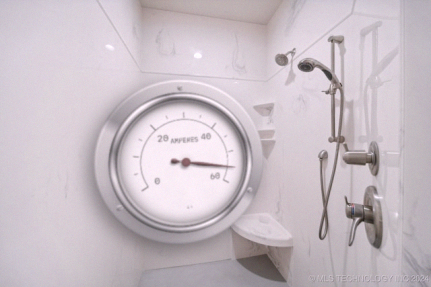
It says 55 A
